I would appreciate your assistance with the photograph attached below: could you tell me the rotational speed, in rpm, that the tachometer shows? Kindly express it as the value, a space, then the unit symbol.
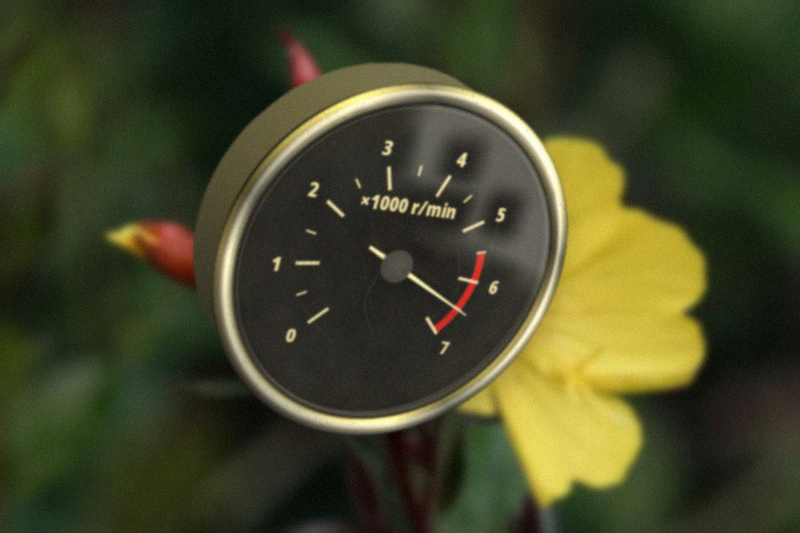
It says 6500 rpm
